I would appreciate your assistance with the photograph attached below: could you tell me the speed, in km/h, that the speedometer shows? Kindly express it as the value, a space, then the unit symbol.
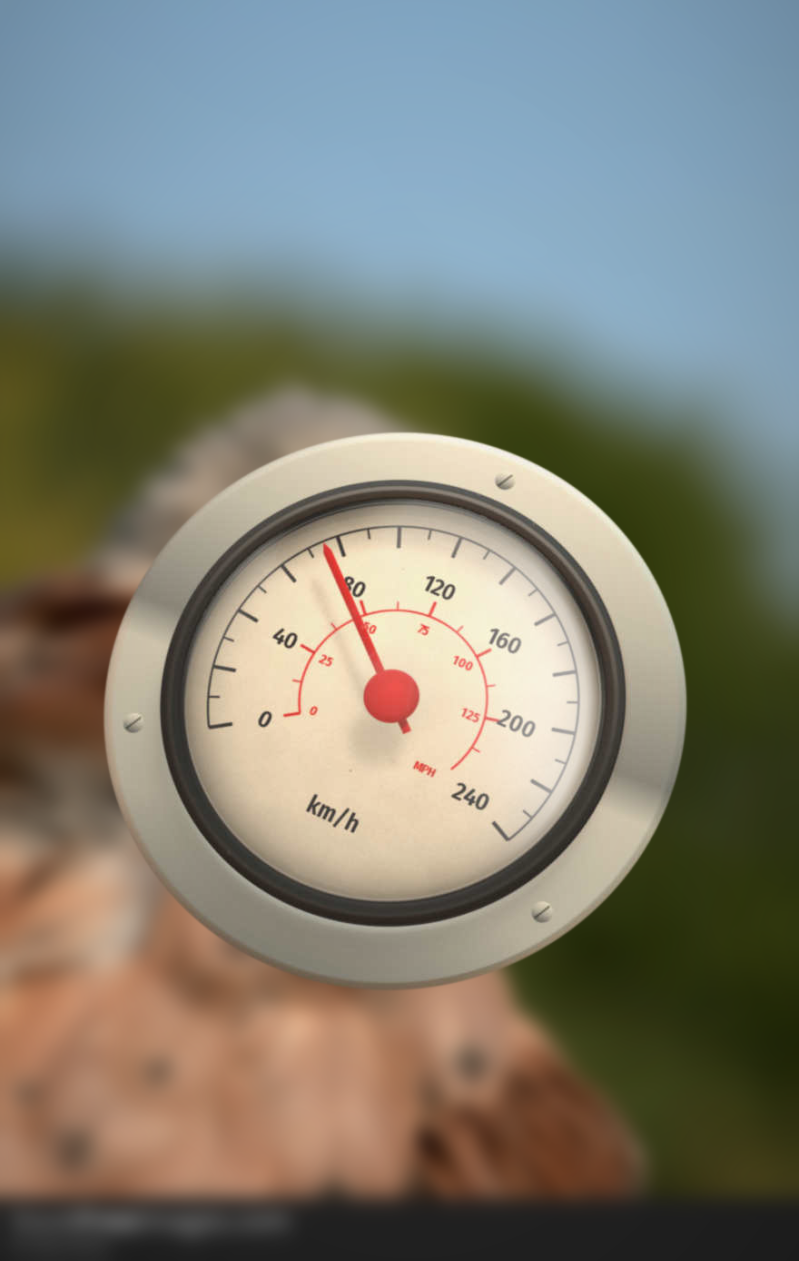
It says 75 km/h
